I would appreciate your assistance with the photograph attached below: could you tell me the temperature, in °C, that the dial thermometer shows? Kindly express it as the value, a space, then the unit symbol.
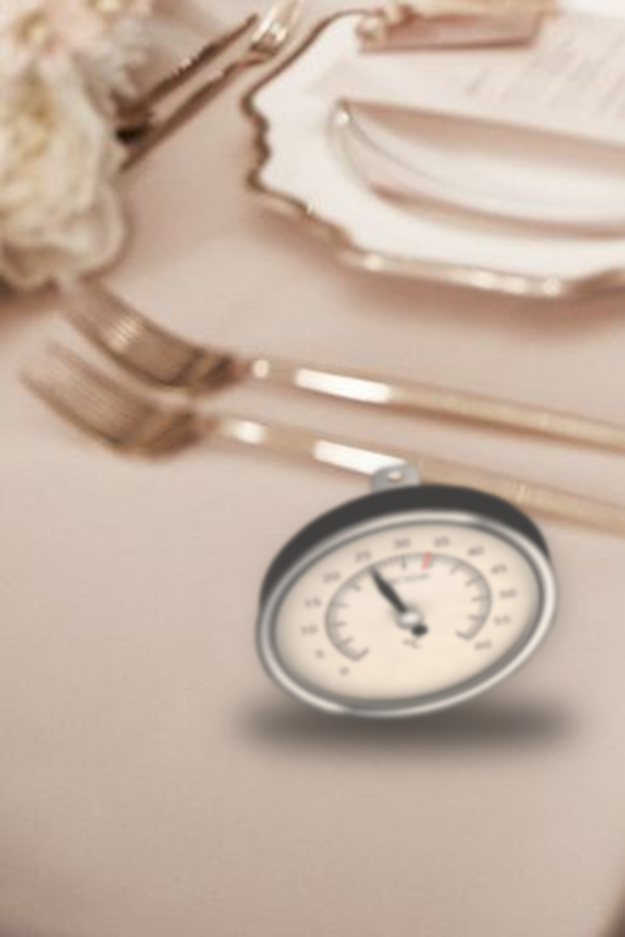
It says 25 °C
